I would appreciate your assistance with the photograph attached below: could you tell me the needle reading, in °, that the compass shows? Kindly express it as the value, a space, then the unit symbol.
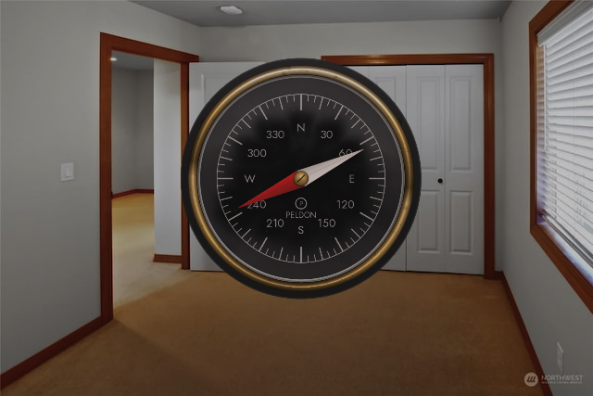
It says 245 °
